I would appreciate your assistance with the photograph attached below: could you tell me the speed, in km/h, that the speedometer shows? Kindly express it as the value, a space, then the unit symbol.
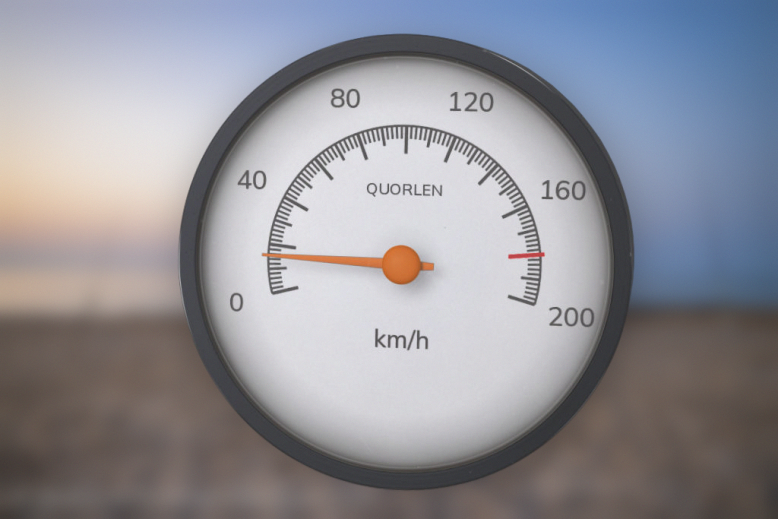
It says 16 km/h
